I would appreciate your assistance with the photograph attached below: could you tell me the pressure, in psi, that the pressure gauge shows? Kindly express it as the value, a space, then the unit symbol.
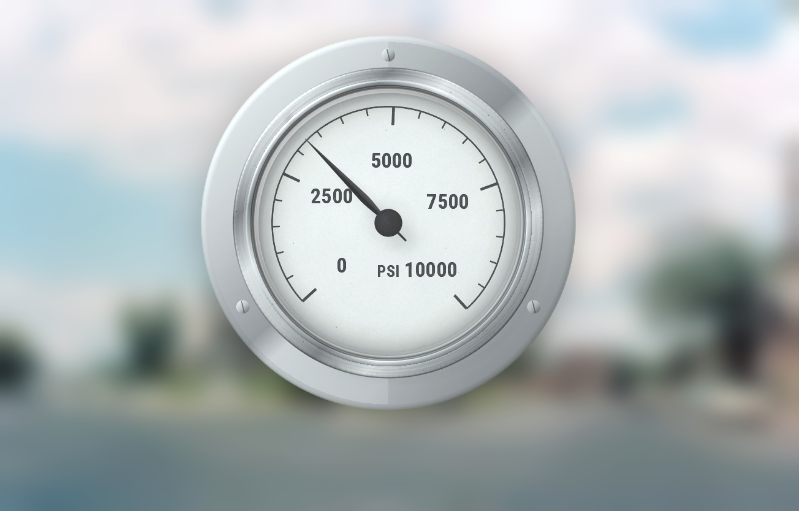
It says 3250 psi
